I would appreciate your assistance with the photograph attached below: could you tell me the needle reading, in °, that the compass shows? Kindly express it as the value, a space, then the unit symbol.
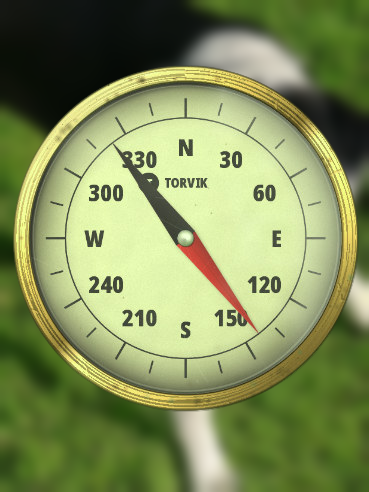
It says 142.5 °
